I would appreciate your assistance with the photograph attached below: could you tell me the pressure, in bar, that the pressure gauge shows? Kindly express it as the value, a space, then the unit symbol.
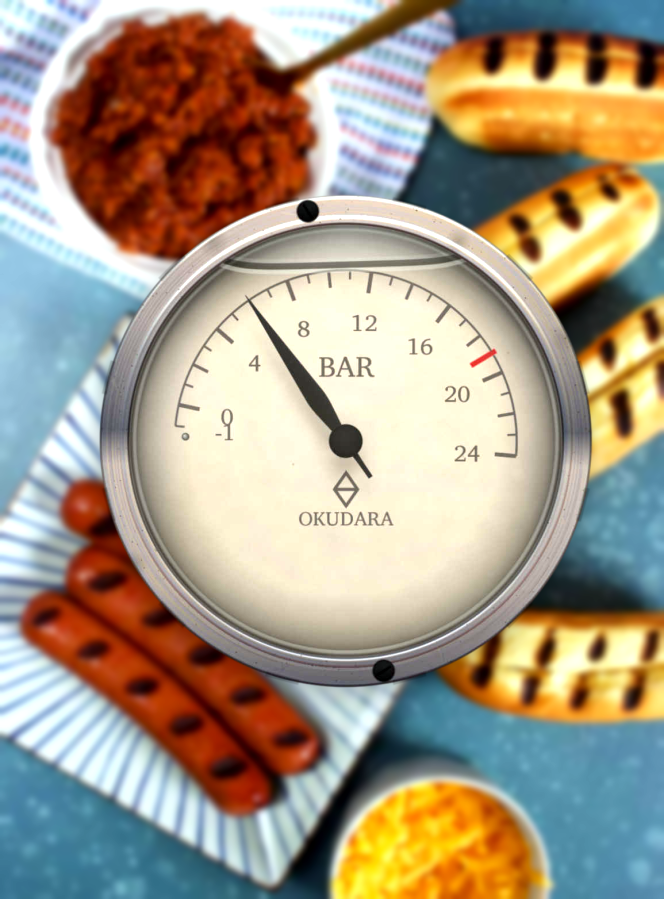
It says 6 bar
